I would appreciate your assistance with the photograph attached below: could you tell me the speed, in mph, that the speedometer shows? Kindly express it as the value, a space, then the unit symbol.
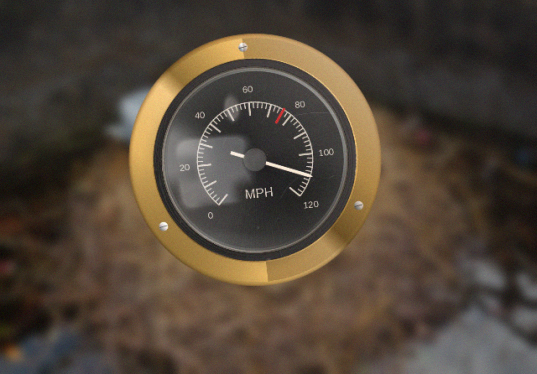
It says 110 mph
